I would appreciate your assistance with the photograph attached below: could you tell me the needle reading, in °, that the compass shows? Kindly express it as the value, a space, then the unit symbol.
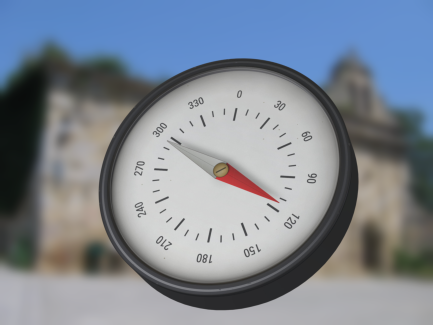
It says 115 °
